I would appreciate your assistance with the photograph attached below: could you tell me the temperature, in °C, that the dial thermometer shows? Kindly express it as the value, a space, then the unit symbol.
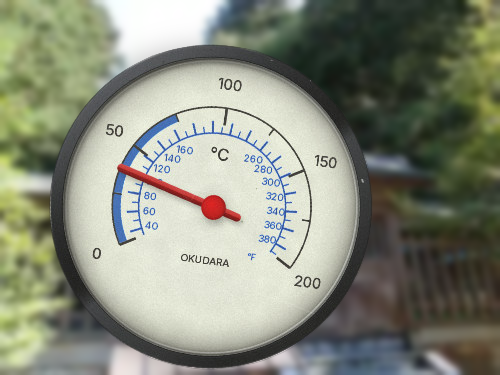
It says 37.5 °C
